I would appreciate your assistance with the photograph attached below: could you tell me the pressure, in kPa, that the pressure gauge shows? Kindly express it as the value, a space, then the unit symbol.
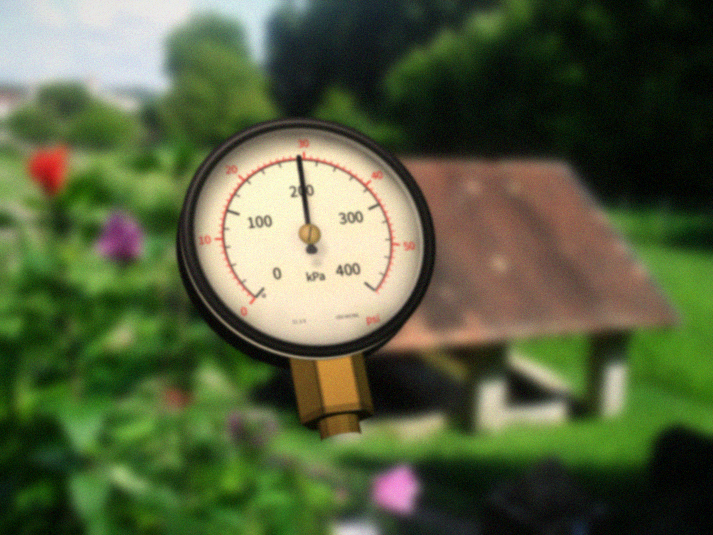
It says 200 kPa
